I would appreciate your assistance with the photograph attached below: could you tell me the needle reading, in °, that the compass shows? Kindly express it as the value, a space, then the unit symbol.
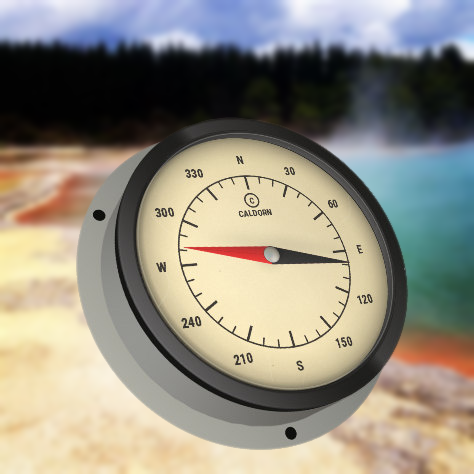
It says 280 °
